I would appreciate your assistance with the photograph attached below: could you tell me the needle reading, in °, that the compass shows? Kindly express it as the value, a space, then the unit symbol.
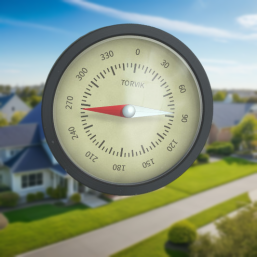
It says 265 °
